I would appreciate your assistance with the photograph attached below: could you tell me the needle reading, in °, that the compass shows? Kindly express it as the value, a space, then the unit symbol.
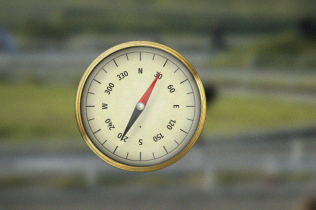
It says 30 °
